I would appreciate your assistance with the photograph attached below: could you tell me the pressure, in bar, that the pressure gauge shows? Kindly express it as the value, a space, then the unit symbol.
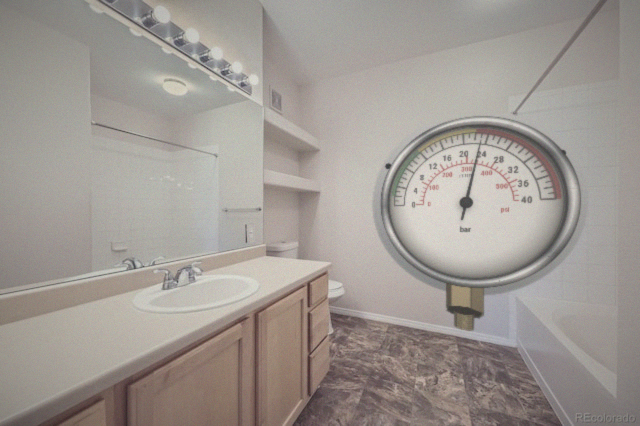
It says 23 bar
